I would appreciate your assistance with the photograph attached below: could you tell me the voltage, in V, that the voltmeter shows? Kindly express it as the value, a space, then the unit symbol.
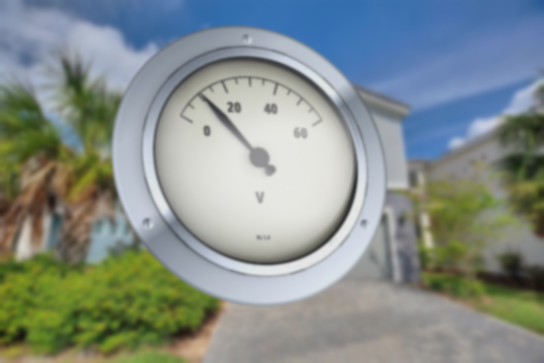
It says 10 V
